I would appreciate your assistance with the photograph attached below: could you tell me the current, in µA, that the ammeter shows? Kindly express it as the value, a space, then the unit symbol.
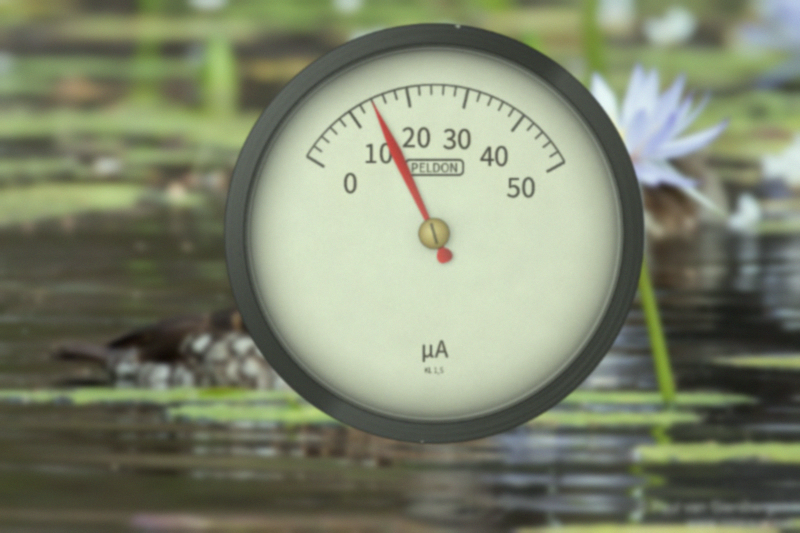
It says 14 µA
